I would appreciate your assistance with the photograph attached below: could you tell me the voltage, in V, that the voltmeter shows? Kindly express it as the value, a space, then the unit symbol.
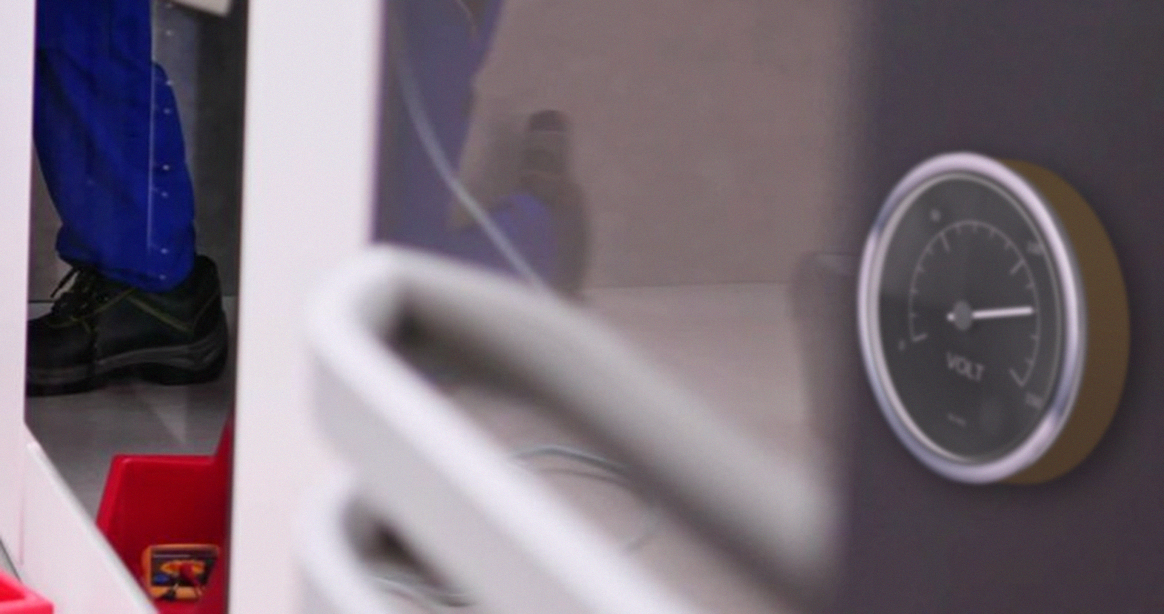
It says 120 V
